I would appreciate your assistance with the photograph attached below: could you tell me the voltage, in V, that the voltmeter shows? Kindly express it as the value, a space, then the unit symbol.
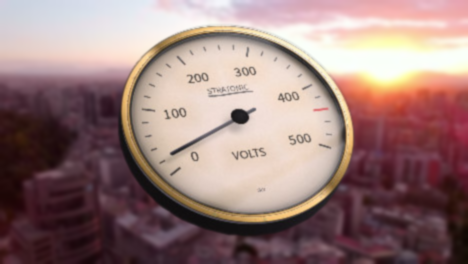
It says 20 V
